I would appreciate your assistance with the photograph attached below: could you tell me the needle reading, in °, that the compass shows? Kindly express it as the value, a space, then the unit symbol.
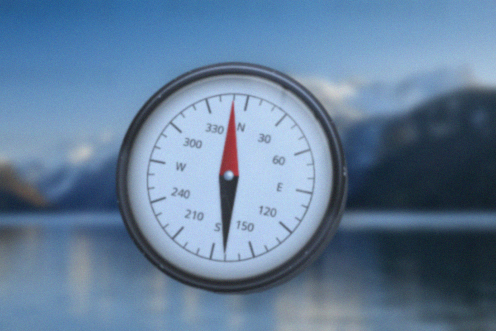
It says 350 °
